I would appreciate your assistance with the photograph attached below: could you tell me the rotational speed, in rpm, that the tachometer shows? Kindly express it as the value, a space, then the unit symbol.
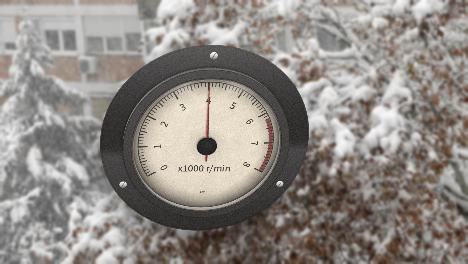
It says 4000 rpm
